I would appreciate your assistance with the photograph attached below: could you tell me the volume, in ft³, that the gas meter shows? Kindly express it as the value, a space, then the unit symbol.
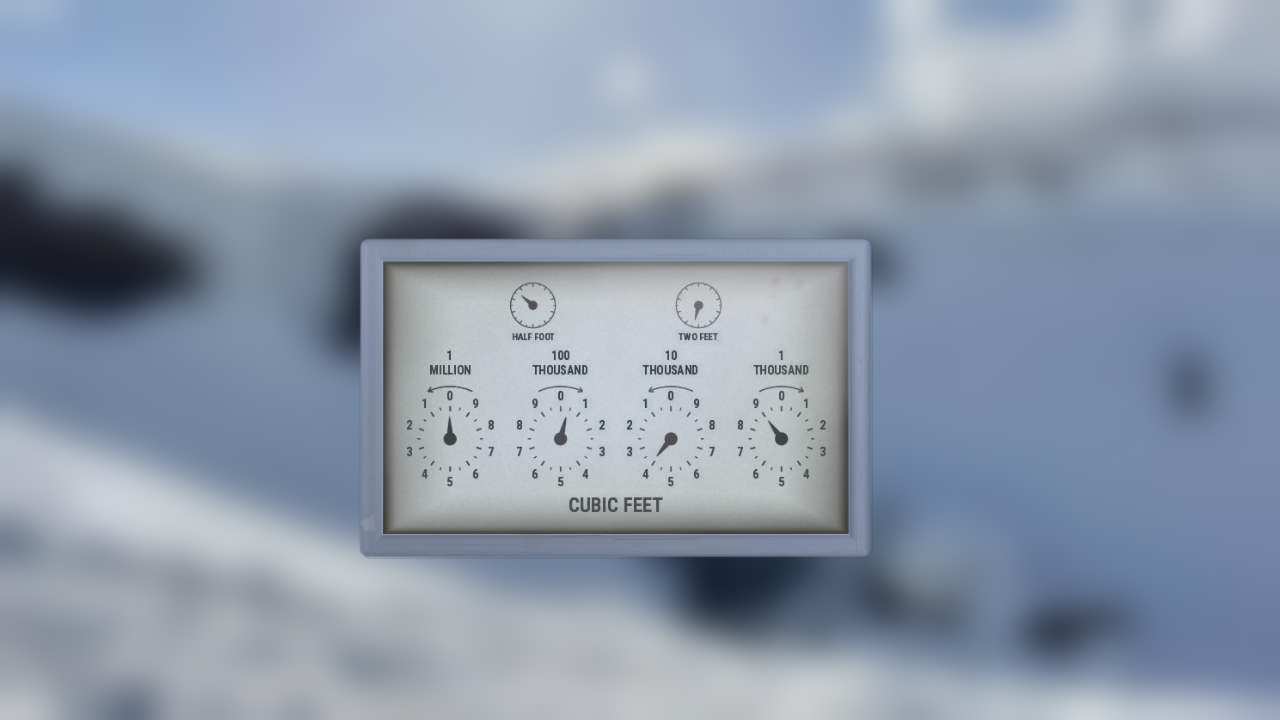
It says 3900 ft³
